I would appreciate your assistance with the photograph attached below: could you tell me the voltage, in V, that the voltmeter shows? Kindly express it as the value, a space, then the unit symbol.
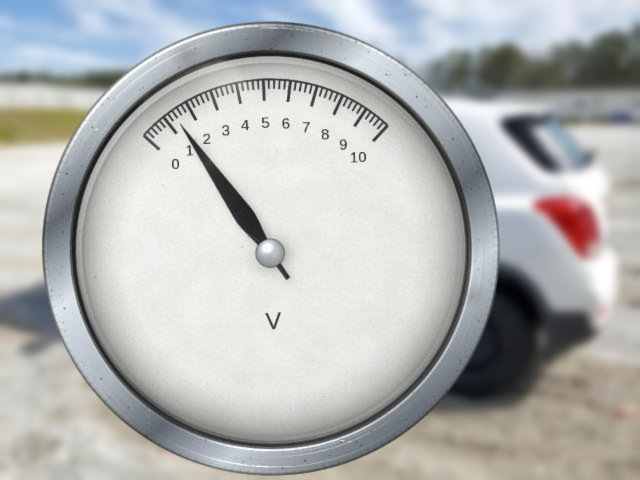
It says 1.4 V
